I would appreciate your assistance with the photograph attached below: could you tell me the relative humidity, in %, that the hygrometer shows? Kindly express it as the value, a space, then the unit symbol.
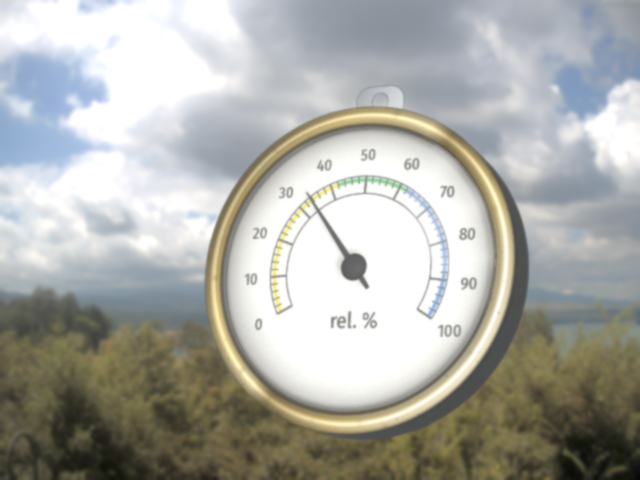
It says 34 %
